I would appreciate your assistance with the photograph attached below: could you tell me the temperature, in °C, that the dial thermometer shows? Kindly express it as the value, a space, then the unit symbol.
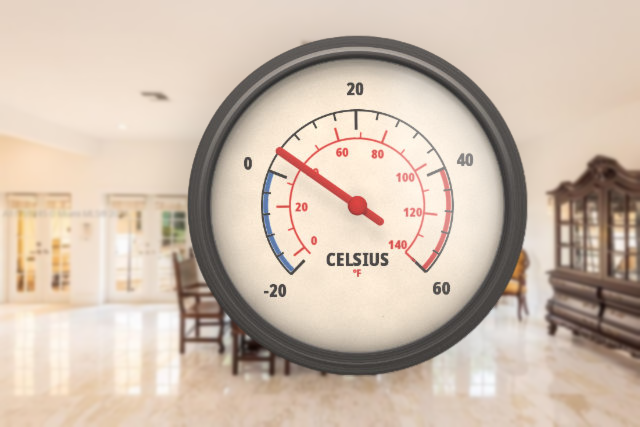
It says 4 °C
